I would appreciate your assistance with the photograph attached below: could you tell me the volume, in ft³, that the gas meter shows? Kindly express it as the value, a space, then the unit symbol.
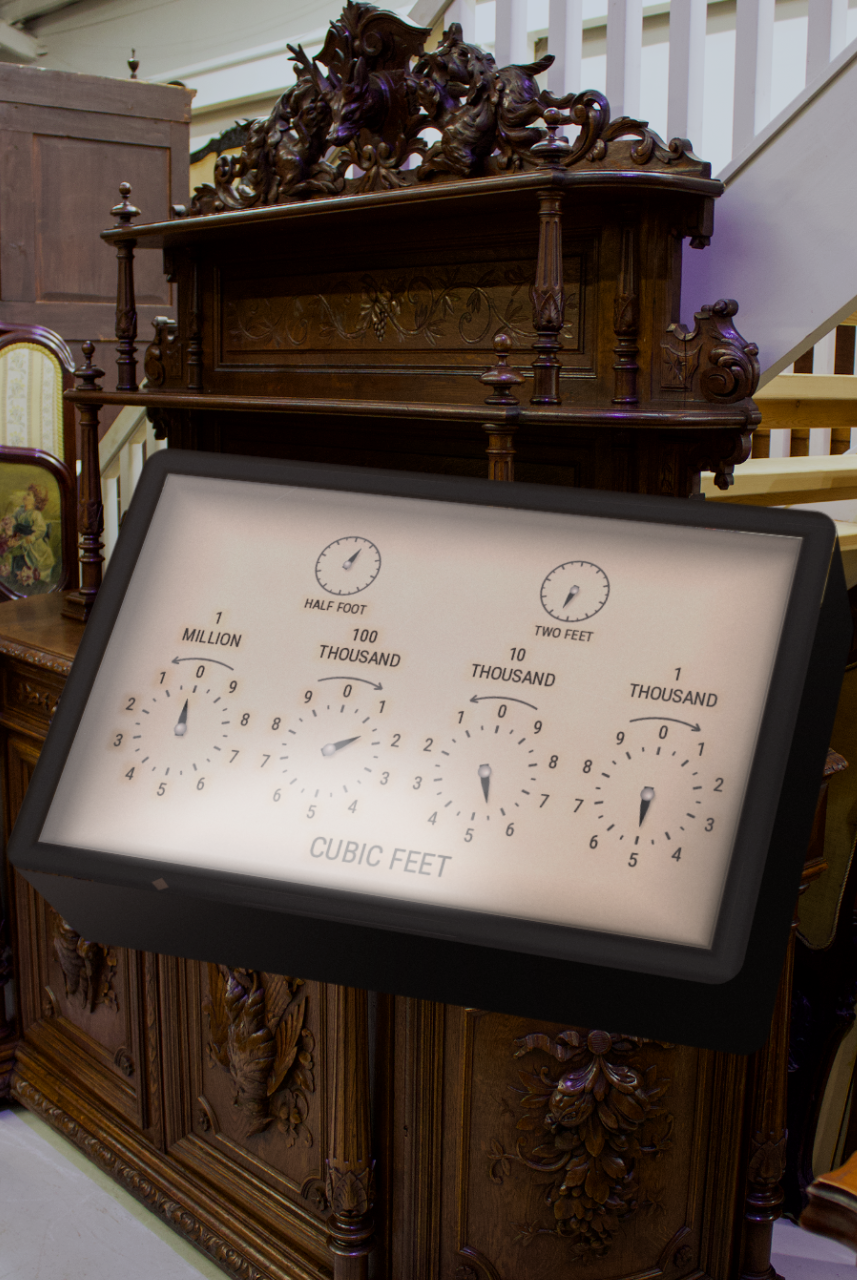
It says 15500 ft³
